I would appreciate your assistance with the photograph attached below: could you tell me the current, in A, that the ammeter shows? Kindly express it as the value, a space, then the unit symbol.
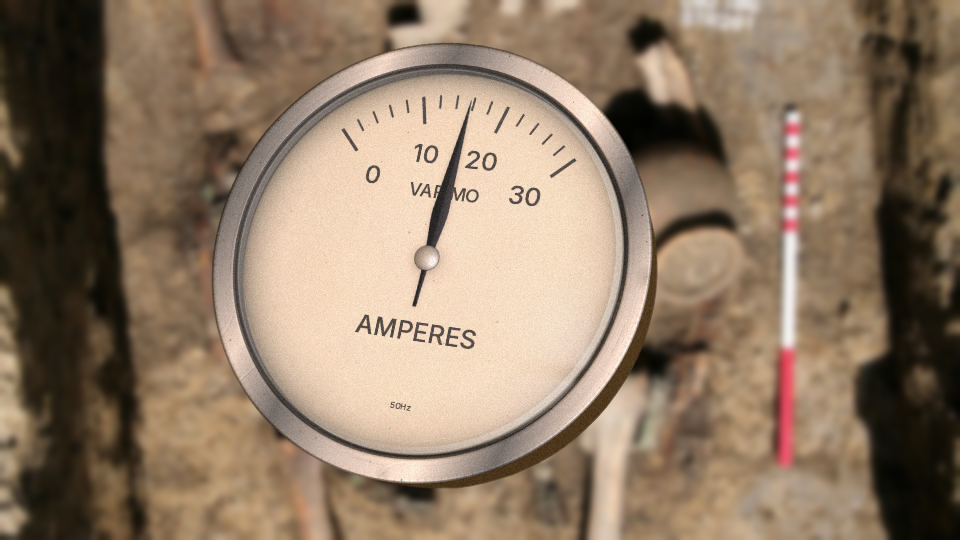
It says 16 A
